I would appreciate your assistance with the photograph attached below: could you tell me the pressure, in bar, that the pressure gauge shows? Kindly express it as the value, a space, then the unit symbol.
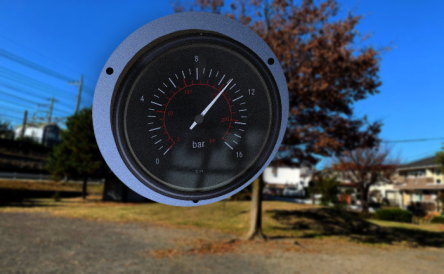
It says 10.5 bar
